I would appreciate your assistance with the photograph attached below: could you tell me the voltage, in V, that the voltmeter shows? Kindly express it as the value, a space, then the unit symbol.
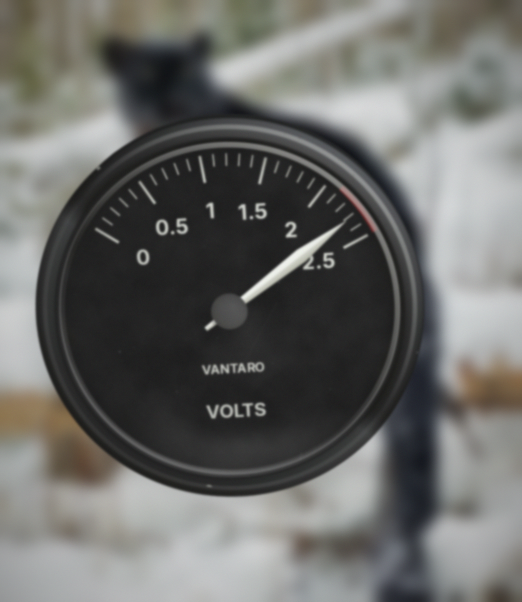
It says 2.3 V
